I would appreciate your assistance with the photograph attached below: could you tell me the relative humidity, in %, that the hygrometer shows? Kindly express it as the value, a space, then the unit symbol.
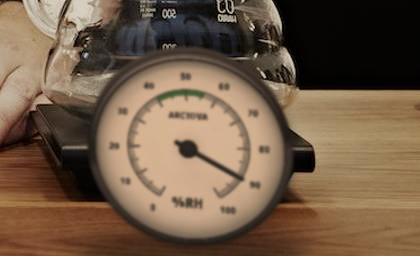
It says 90 %
